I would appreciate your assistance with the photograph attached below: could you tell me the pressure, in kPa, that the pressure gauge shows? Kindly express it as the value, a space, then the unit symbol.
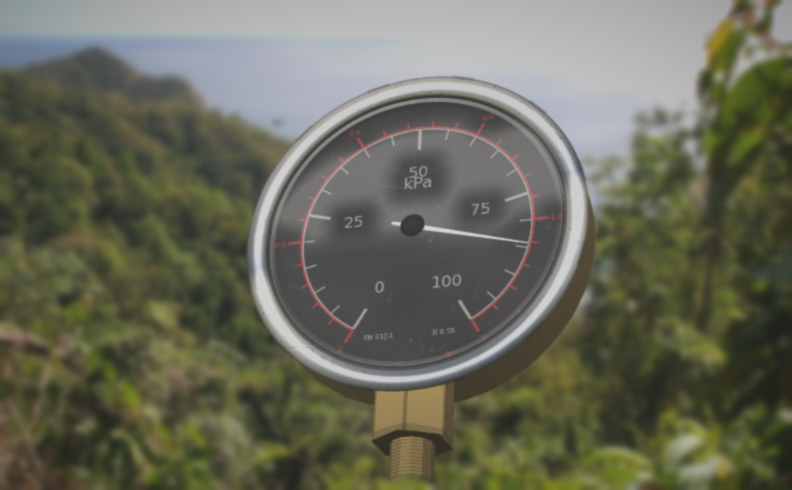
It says 85 kPa
